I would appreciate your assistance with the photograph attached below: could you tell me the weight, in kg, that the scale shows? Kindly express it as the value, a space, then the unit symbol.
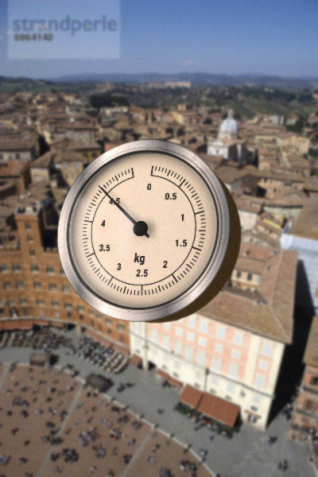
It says 4.5 kg
